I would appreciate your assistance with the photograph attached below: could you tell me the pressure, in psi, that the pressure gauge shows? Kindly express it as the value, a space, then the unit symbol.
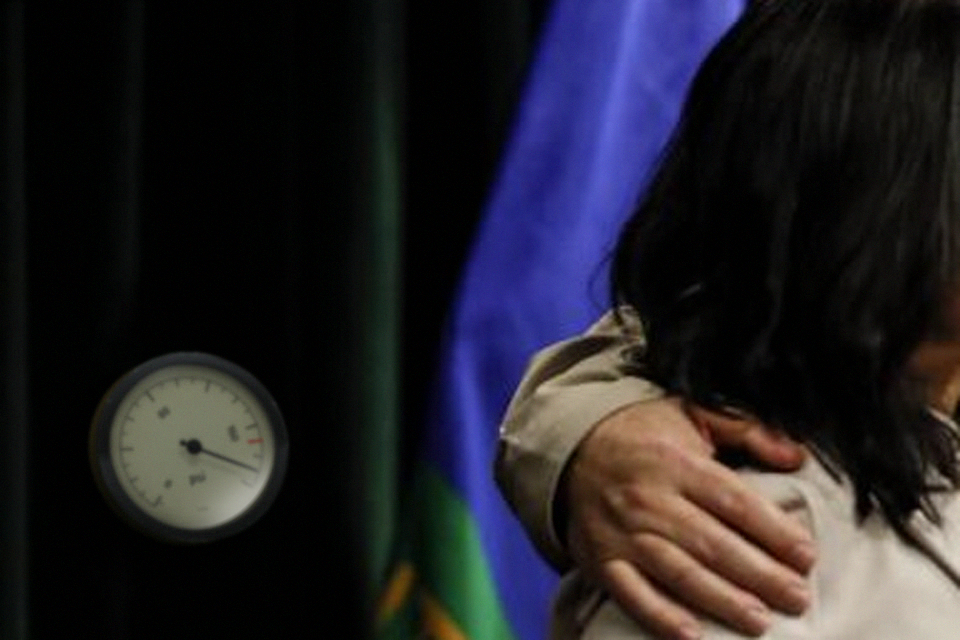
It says 190 psi
